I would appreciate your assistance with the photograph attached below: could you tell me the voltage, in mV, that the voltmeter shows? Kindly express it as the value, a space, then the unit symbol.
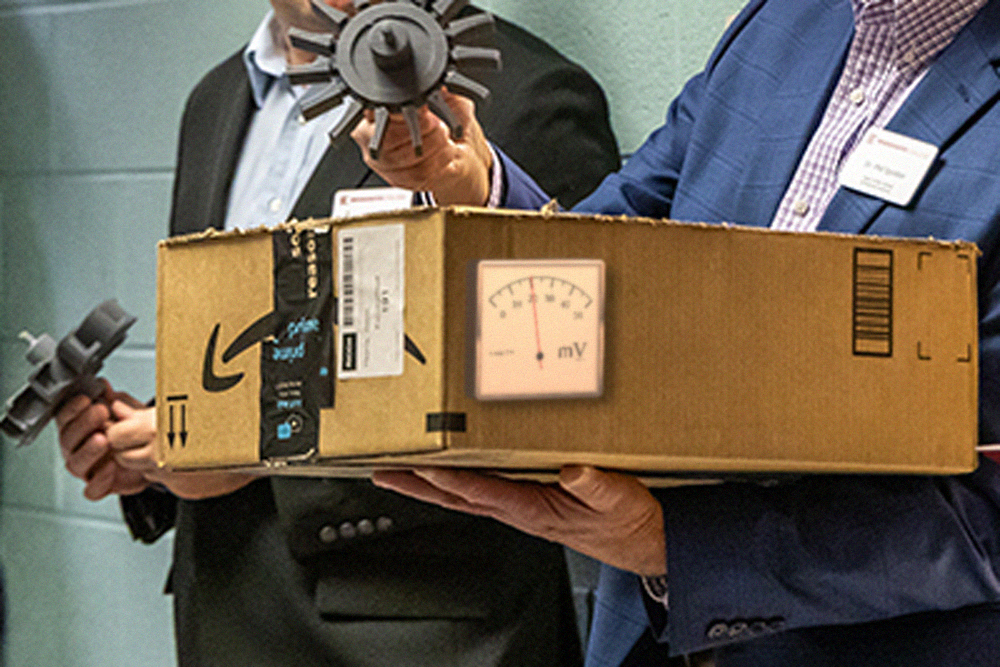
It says 20 mV
